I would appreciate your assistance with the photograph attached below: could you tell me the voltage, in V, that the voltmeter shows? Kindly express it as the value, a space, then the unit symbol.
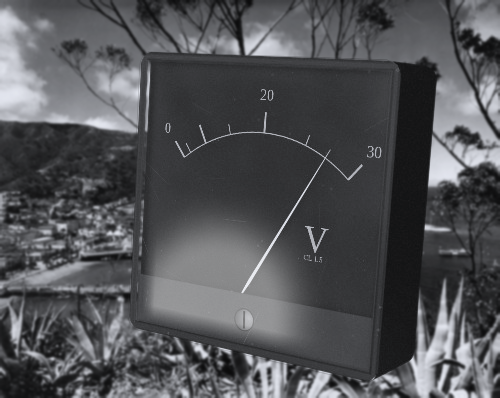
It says 27.5 V
